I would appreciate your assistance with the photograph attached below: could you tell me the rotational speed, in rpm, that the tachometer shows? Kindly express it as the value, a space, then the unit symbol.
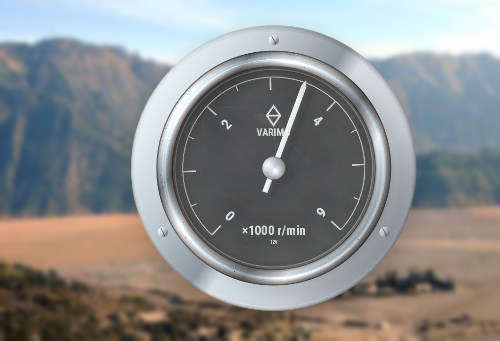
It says 3500 rpm
